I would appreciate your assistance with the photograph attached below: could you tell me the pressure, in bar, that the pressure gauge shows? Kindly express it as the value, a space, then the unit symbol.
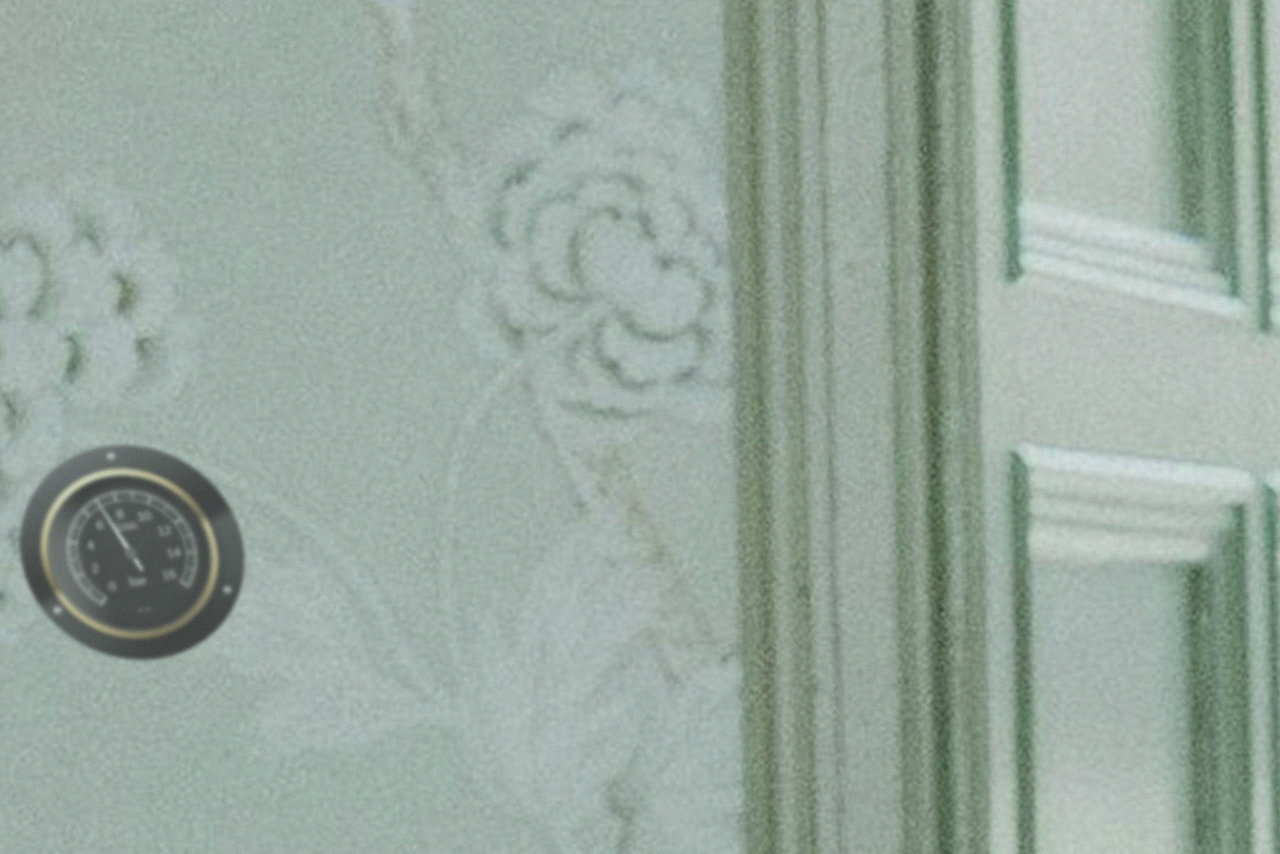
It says 7 bar
